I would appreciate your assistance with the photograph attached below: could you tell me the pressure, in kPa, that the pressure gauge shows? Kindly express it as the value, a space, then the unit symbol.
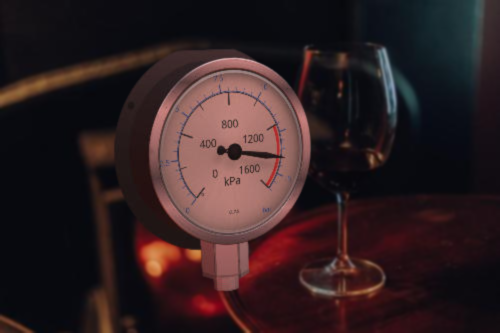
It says 1400 kPa
